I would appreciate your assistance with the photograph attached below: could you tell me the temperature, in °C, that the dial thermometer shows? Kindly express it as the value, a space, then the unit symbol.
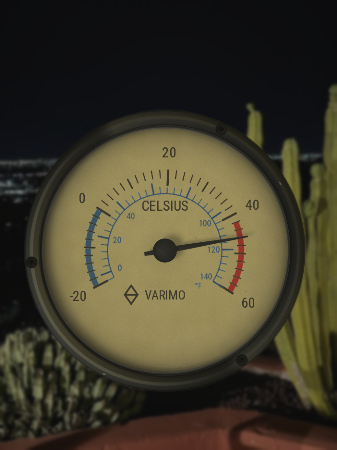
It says 46 °C
